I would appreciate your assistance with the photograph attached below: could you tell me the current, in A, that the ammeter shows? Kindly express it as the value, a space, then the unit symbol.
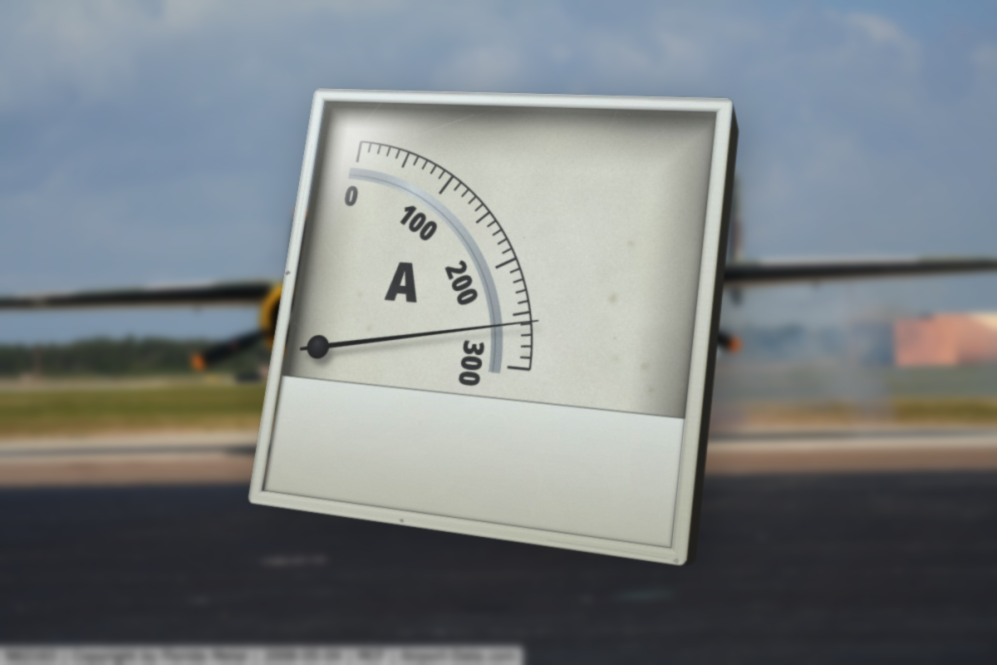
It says 260 A
